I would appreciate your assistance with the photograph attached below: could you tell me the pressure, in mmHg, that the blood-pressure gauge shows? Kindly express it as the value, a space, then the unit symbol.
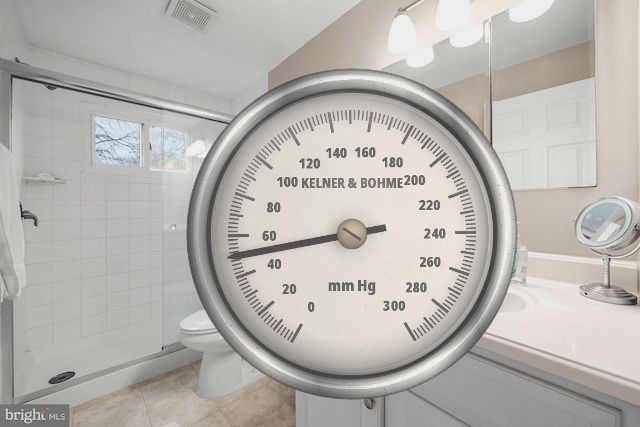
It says 50 mmHg
